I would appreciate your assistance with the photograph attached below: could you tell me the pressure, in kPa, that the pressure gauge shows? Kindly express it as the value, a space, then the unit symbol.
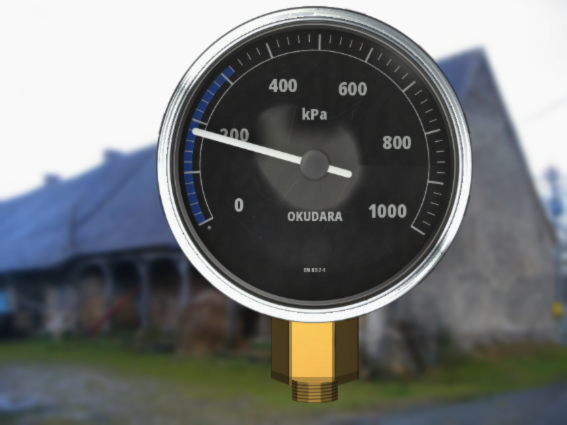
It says 180 kPa
